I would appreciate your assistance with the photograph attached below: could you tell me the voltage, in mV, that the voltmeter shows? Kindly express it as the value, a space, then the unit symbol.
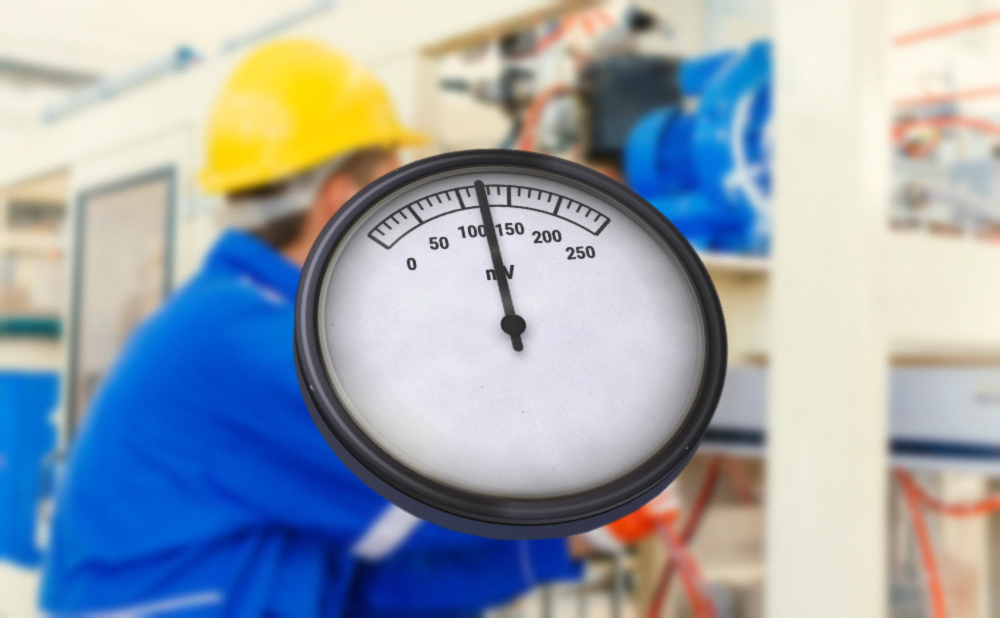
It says 120 mV
